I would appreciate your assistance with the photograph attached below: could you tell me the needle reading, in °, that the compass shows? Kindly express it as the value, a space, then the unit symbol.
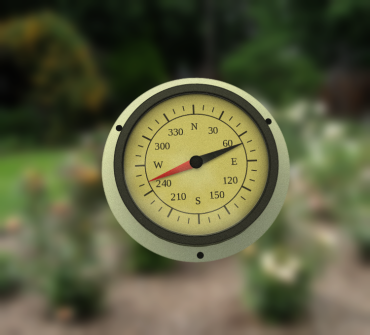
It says 250 °
